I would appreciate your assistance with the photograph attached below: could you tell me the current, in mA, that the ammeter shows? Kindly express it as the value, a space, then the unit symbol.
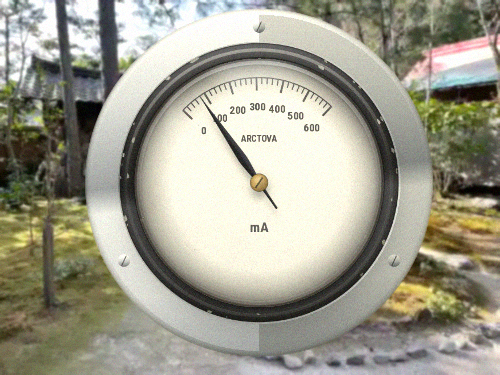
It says 80 mA
